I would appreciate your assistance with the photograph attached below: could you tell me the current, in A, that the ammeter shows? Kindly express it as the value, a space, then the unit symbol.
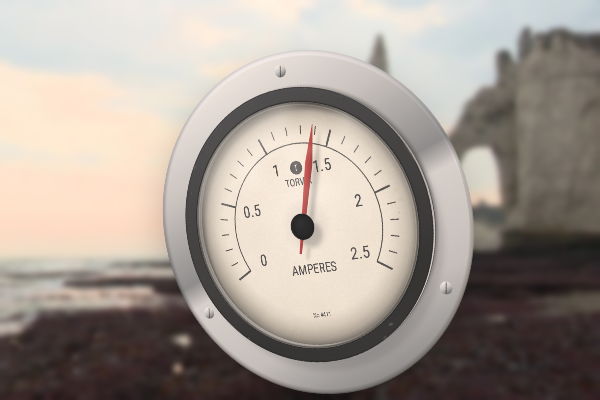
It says 1.4 A
